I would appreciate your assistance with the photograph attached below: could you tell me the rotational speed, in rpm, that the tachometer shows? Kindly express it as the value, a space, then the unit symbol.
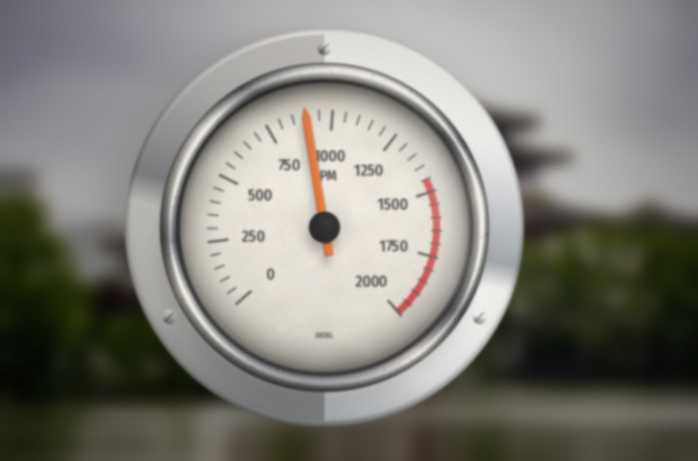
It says 900 rpm
